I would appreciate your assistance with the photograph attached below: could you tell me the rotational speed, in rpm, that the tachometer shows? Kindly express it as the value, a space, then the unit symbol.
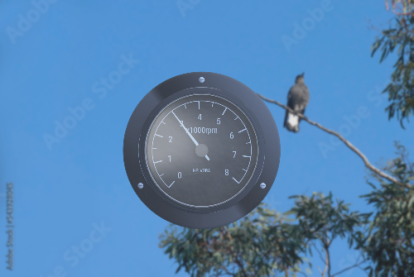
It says 3000 rpm
